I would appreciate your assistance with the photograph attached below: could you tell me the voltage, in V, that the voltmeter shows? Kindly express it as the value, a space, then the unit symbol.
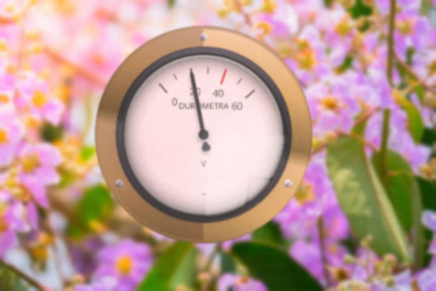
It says 20 V
